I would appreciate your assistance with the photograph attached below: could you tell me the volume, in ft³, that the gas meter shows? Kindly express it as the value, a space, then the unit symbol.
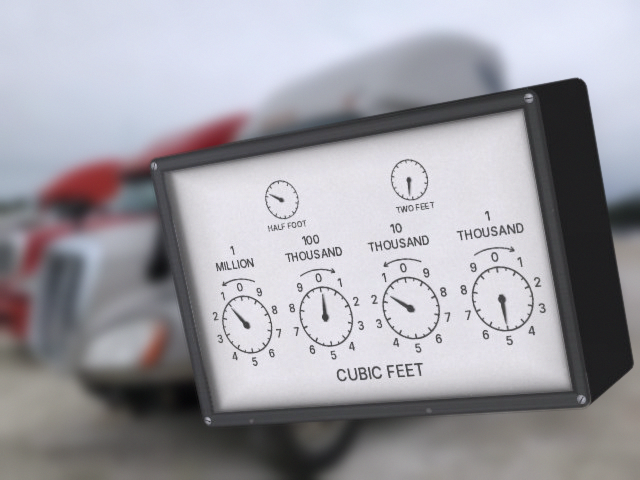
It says 101500 ft³
